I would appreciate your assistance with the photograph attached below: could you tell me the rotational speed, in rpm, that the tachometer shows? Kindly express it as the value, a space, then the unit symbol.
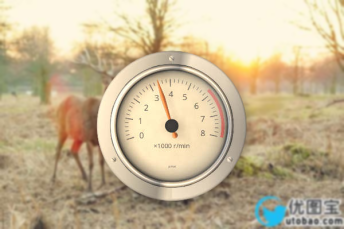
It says 3400 rpm
